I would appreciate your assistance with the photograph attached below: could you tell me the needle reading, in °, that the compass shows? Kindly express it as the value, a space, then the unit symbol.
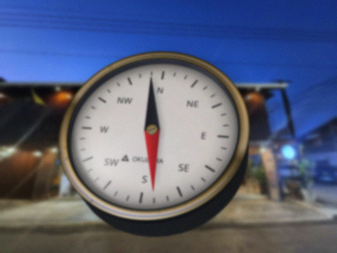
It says 170 °
